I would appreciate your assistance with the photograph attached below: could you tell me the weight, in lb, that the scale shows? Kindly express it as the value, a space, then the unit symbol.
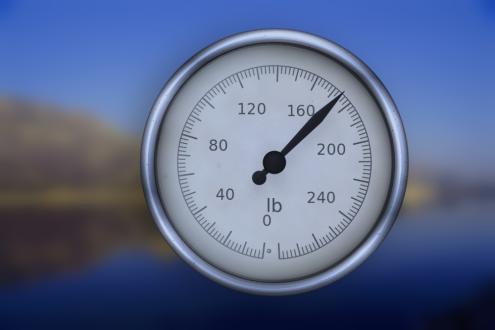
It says 174 lb
